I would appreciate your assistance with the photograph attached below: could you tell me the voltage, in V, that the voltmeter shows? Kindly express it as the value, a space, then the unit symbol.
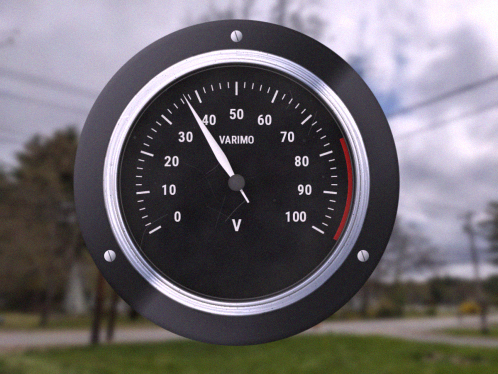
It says 37 V
